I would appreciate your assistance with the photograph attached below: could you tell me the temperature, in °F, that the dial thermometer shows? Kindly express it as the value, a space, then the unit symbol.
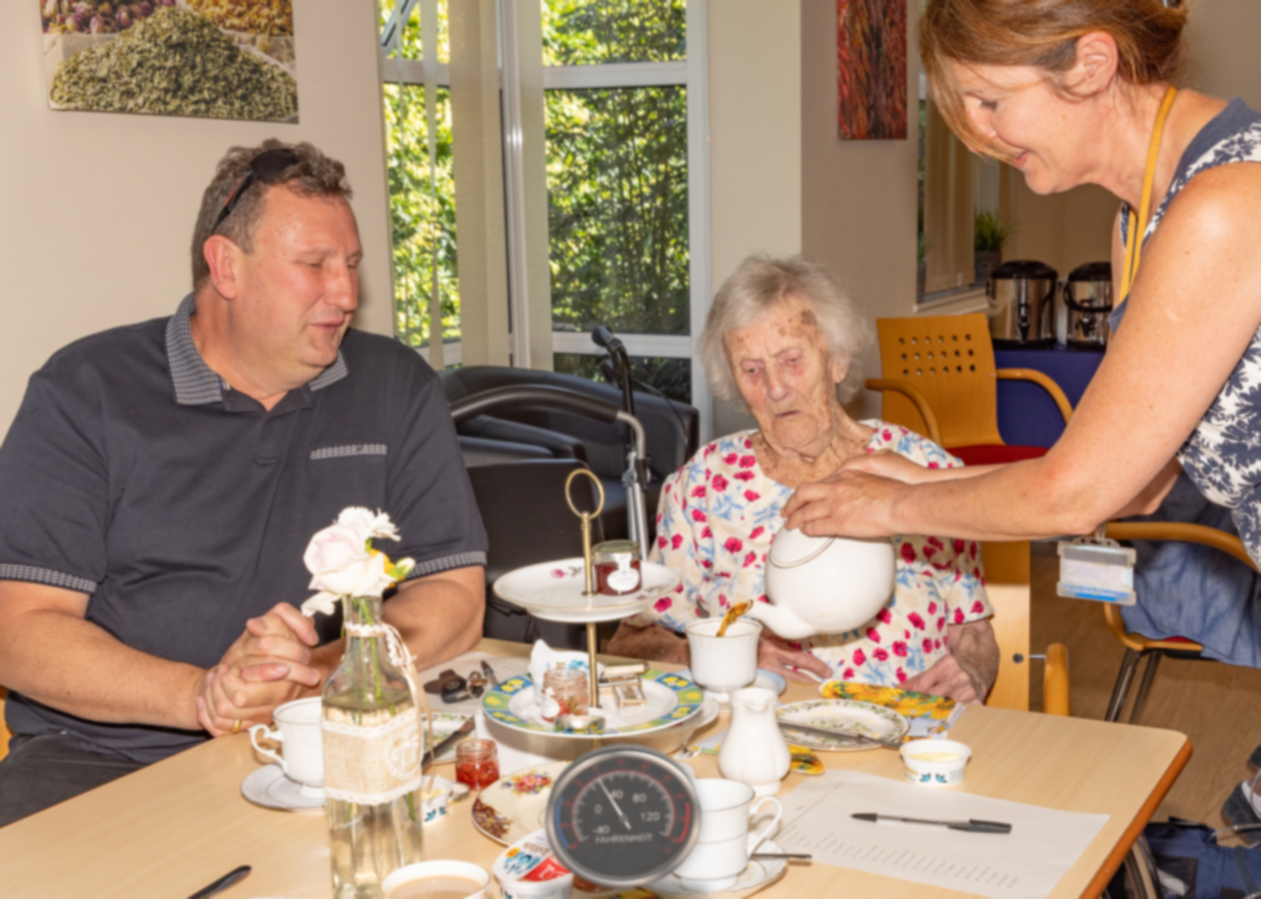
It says 30 °F
